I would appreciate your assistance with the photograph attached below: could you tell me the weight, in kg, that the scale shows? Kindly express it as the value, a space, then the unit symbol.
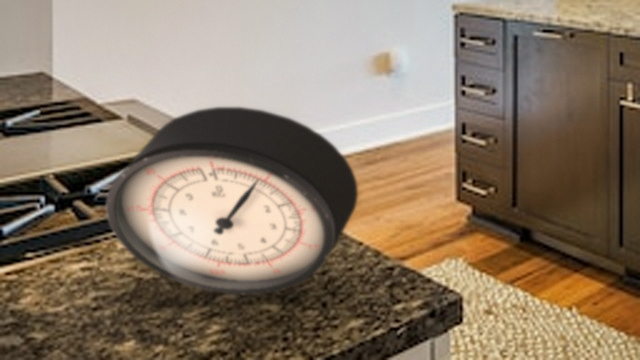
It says 1 kg
